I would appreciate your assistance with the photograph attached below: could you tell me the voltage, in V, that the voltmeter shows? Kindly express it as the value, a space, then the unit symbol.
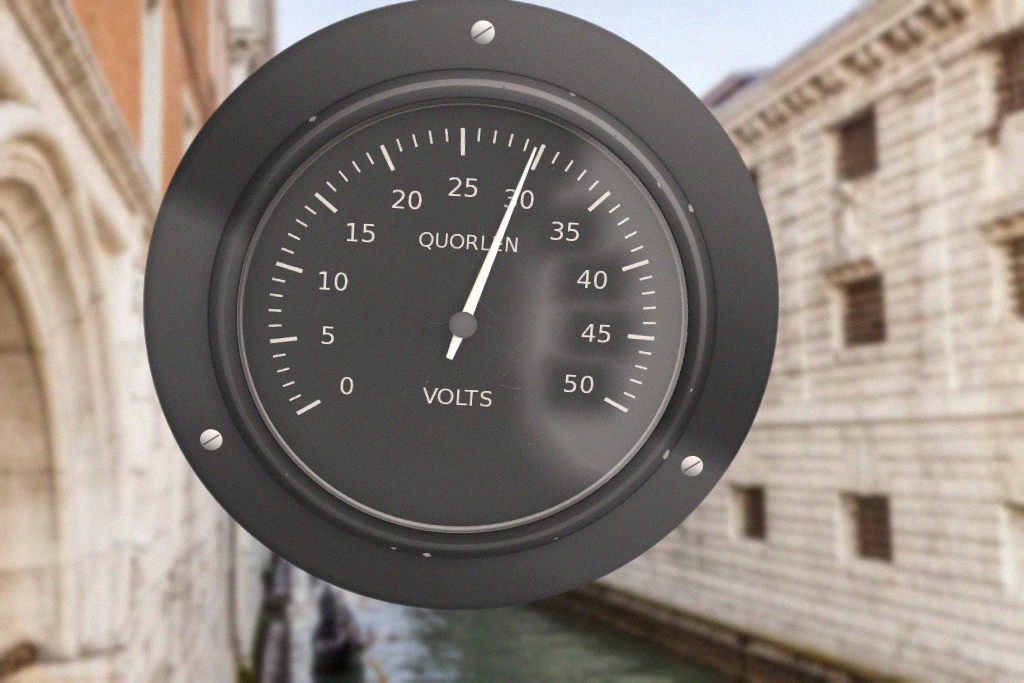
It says 29.5 V
